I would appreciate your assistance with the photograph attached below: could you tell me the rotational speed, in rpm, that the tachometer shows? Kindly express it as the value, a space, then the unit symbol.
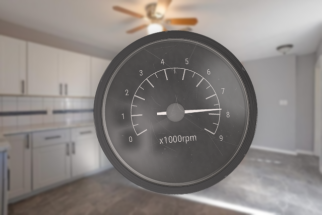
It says 7750 rpm
